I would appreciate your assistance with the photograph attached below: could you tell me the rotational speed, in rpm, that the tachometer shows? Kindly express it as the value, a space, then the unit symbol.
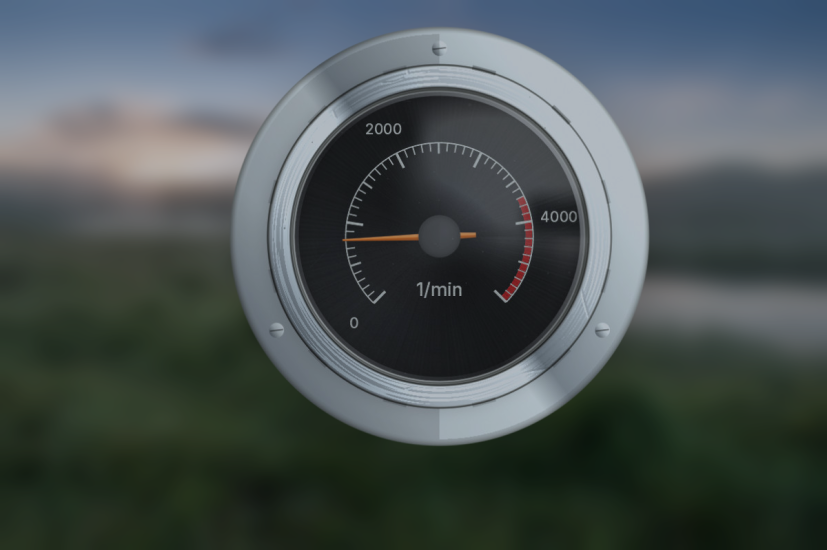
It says 800 rpm
